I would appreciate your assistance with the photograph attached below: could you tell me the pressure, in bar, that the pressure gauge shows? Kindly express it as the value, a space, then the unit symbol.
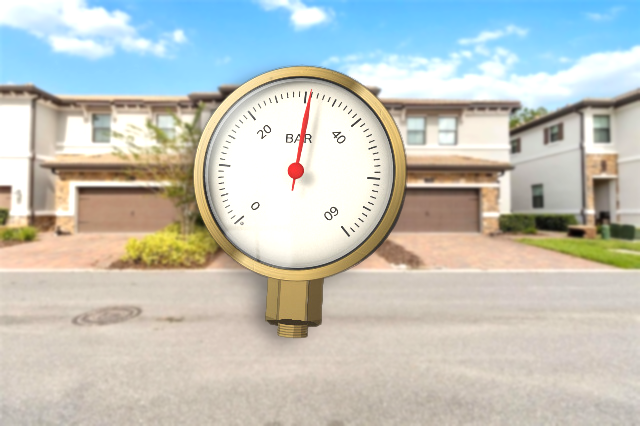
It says 31 bar
